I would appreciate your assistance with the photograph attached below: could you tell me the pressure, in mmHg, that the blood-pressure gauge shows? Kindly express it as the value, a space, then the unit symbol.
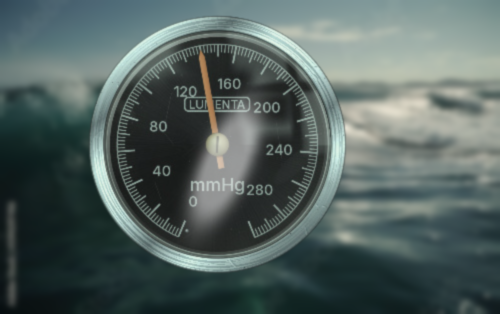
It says 140 mmHg
